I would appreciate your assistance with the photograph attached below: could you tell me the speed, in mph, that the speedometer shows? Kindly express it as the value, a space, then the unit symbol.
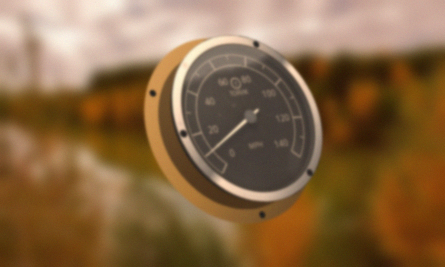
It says 10 mph
